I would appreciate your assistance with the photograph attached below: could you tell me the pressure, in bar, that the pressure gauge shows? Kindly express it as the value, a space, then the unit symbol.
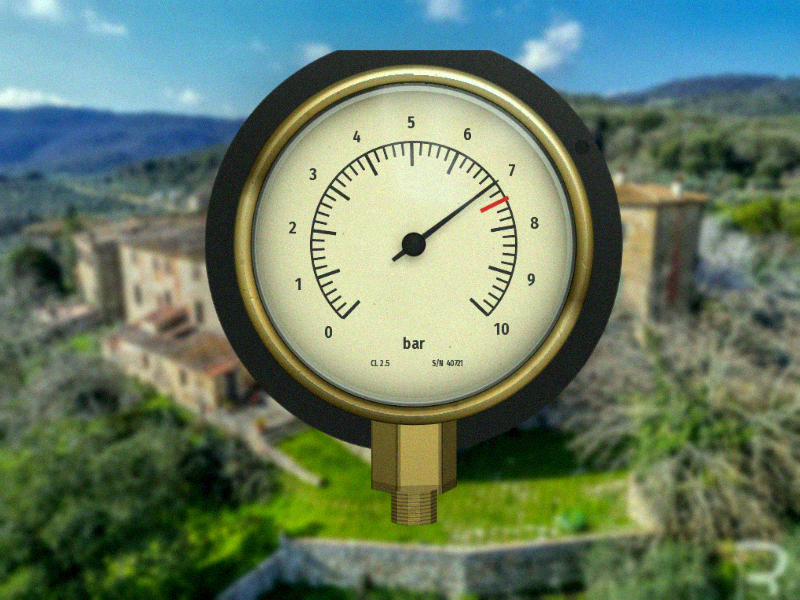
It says 7 bar
